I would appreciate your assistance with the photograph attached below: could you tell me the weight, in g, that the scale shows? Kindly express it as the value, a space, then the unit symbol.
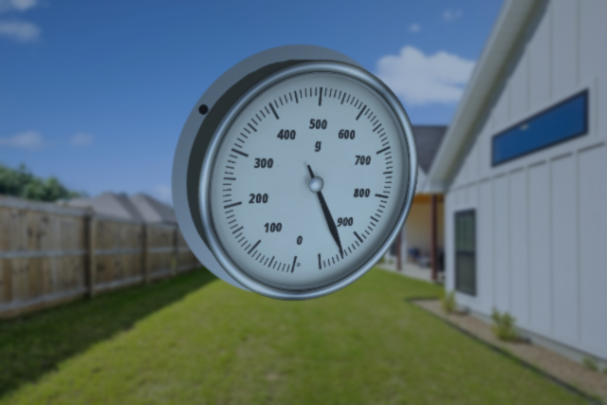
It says 950 g
